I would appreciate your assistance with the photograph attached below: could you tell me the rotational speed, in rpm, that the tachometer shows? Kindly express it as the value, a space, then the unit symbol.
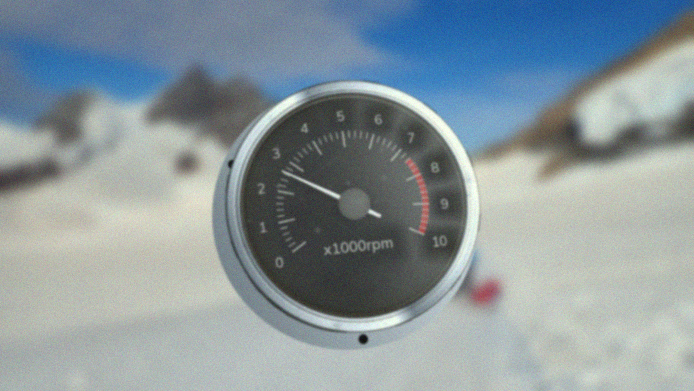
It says 2600 rpm
